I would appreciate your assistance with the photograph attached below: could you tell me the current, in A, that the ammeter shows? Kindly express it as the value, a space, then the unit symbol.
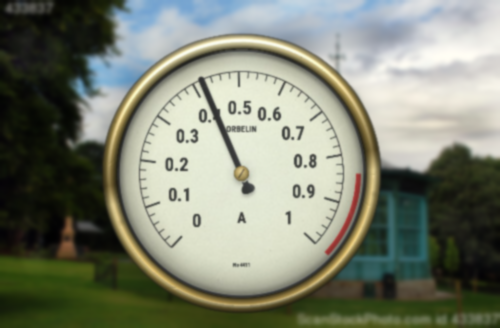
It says 0.42 A
